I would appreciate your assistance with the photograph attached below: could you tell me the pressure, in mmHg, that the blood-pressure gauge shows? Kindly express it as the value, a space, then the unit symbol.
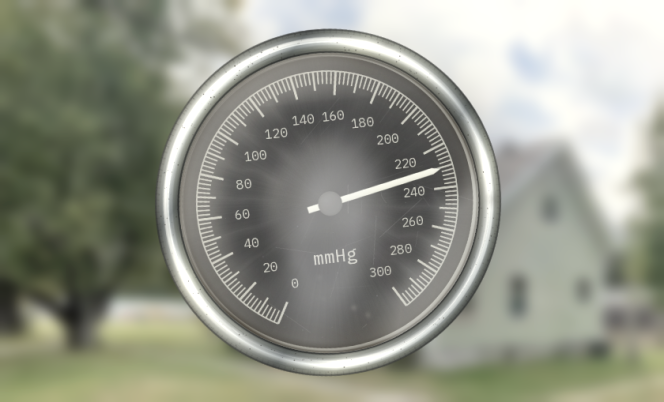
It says 230 mmHg
